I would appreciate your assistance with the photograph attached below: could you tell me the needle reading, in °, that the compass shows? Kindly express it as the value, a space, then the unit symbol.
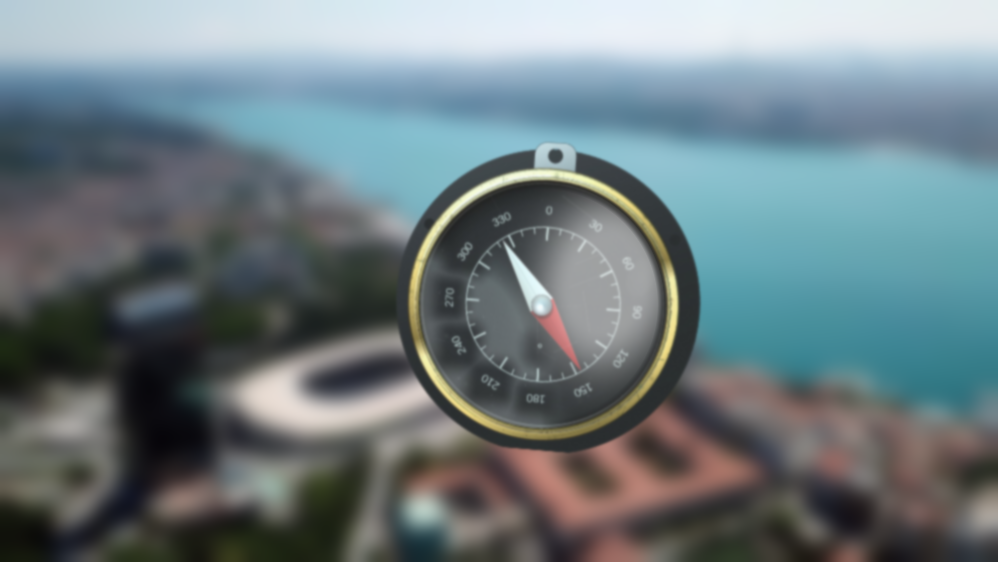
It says 145 °
